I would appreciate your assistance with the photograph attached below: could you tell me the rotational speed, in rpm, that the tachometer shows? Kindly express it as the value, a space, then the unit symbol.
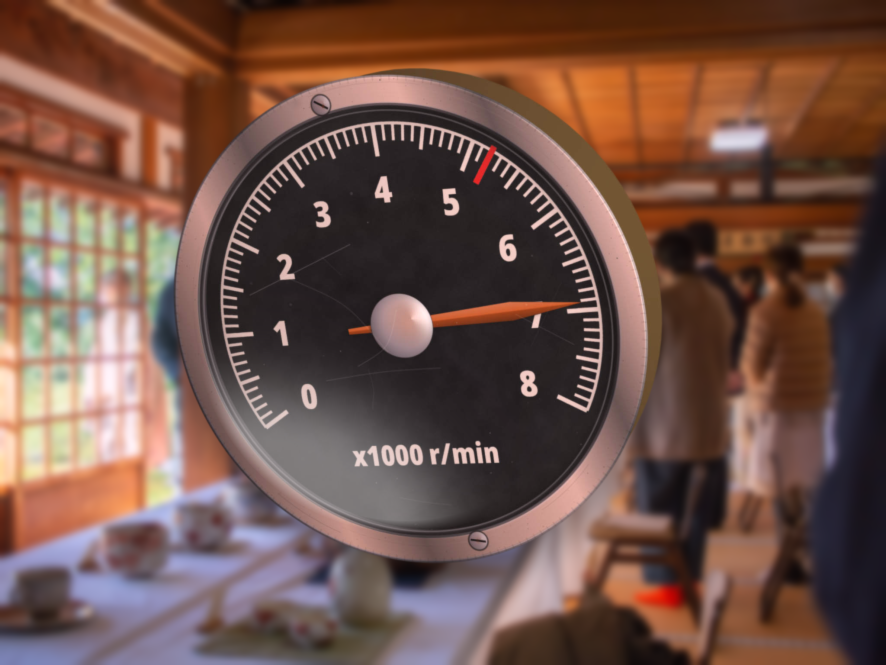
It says 6900 rpm
